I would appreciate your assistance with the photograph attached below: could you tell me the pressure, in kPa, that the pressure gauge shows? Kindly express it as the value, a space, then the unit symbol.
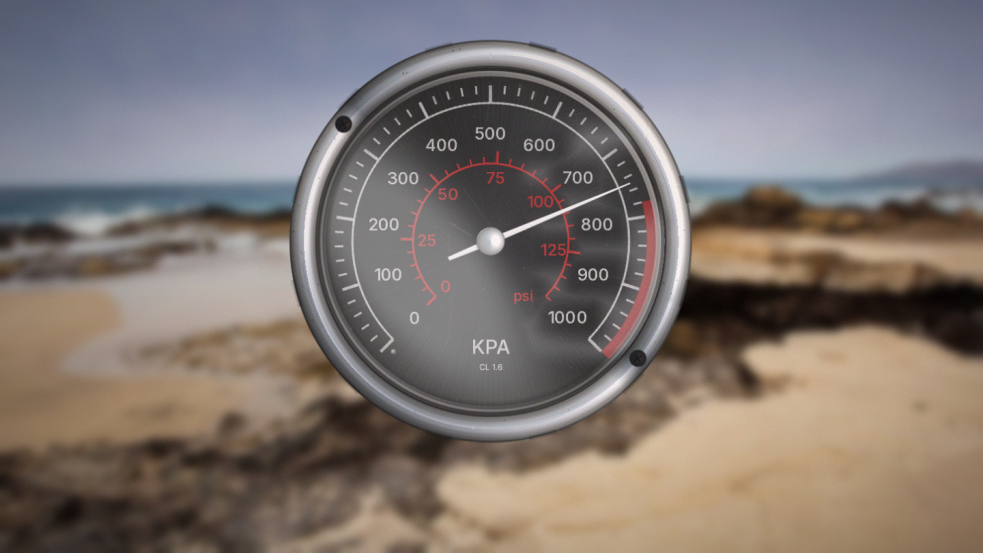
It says 750 kPa
